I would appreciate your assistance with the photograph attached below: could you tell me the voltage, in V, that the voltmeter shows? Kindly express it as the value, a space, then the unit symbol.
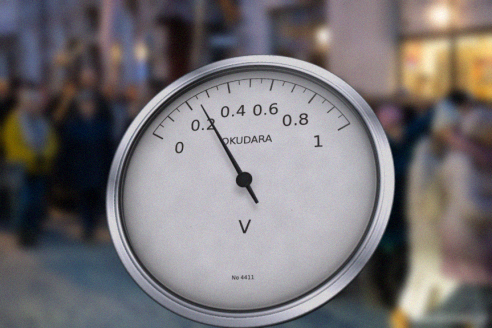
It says 0.25 V
